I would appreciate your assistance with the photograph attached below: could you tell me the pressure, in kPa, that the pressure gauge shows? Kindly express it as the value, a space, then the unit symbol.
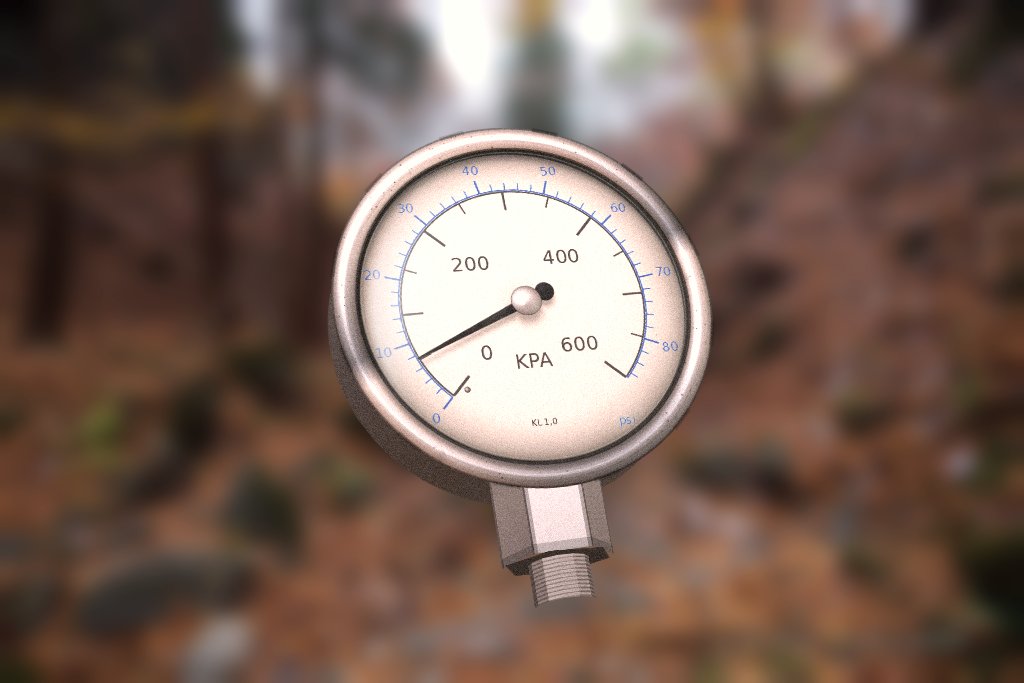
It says 50 kPa
